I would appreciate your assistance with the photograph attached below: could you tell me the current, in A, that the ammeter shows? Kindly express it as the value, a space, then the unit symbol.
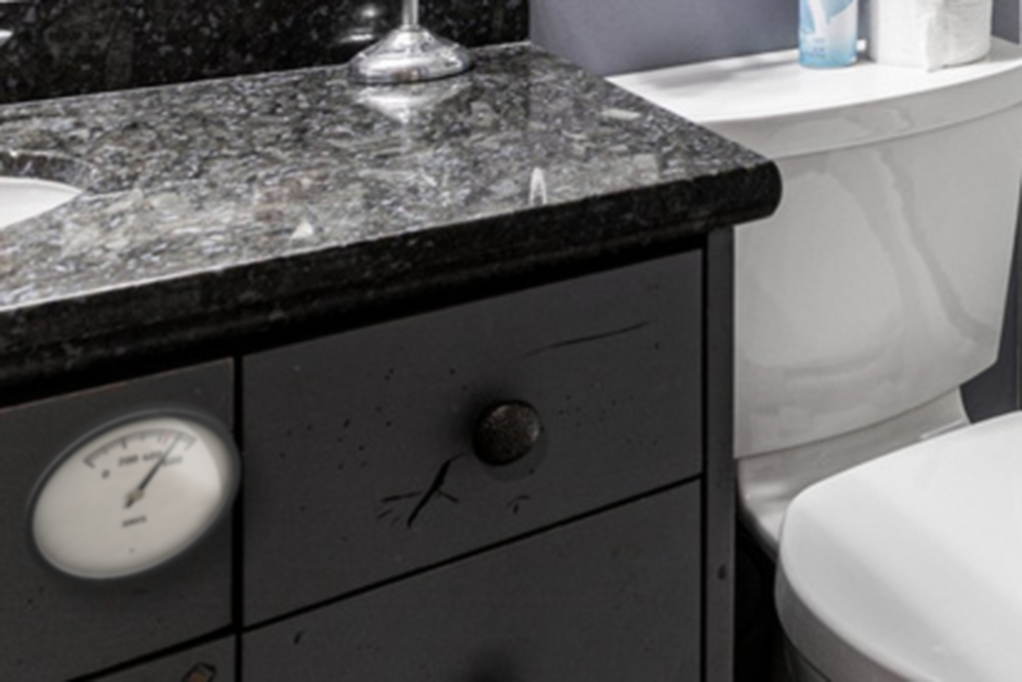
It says 500 A
